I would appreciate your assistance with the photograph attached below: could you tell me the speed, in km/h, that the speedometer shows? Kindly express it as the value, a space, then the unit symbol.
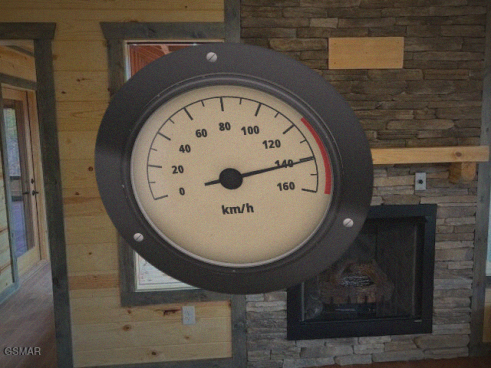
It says 140 km/h
